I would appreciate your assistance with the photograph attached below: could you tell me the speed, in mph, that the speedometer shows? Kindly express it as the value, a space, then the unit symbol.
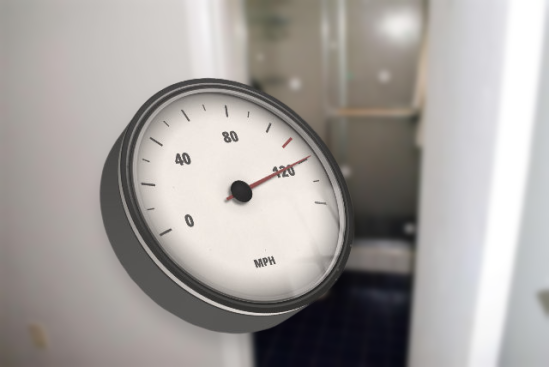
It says 120 mph
